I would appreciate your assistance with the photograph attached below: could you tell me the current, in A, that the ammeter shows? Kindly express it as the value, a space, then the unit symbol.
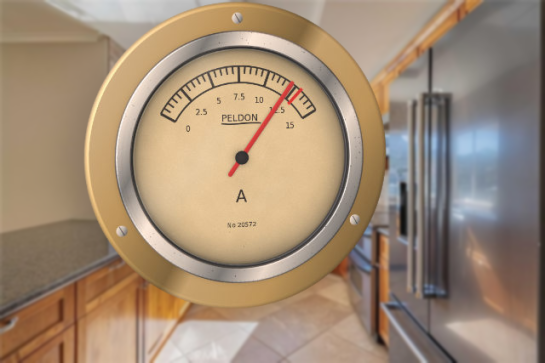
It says 12 A
